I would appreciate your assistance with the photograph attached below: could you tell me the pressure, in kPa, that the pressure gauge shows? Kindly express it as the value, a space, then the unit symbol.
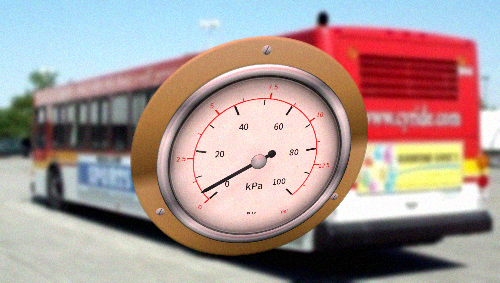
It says 5 kPa
